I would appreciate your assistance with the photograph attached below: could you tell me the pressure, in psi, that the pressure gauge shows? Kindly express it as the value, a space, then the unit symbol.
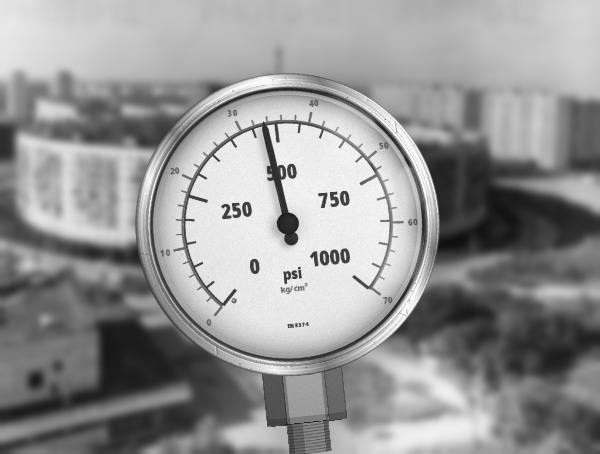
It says 475 psi
